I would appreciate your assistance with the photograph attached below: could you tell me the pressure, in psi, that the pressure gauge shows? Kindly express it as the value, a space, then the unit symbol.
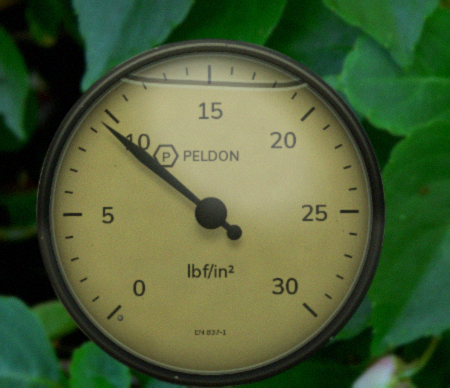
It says 9.5 psi
